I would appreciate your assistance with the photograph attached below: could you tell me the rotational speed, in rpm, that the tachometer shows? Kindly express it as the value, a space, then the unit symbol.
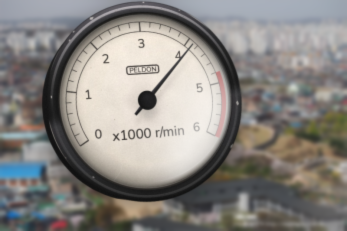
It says 4100 rpm
